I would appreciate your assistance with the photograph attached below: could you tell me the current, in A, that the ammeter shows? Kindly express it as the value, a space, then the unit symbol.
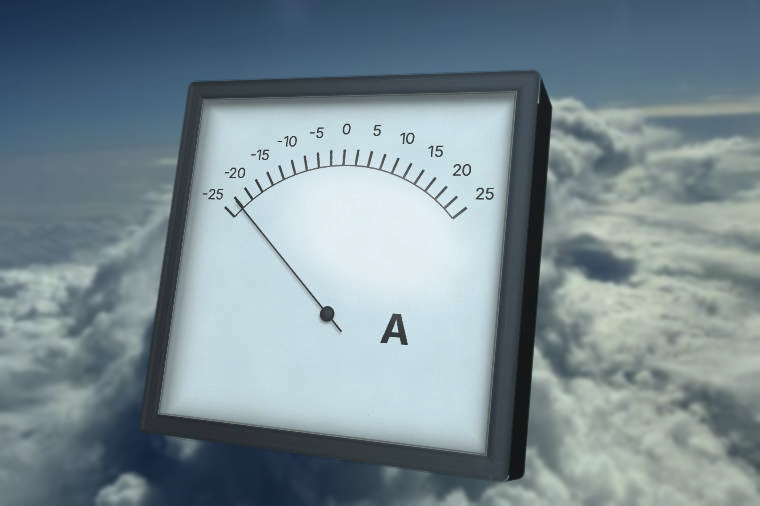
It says -22.5 A
